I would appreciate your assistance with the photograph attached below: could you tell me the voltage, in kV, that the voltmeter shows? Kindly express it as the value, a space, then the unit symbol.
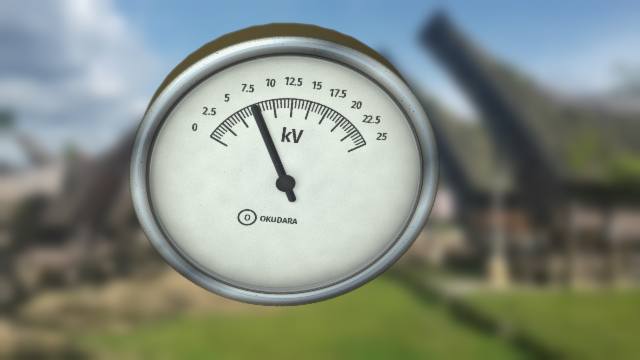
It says 7.5 kV
